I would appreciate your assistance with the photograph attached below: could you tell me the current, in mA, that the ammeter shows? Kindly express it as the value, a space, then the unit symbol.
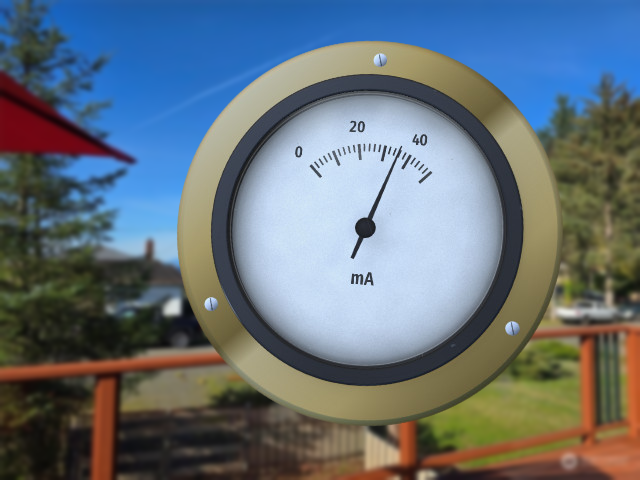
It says 36 mA
